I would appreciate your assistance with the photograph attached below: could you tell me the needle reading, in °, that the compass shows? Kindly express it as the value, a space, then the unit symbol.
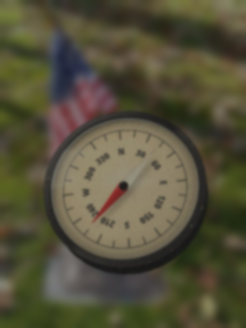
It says 225 °
